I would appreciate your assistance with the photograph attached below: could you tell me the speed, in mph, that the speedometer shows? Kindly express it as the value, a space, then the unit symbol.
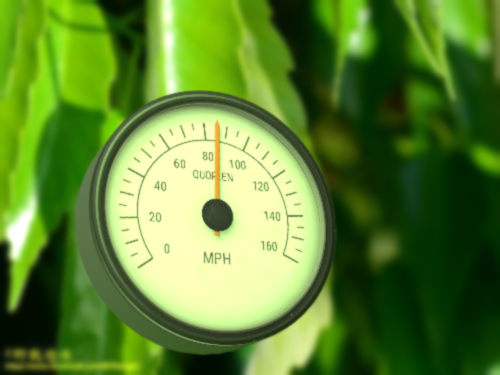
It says 85 mph
